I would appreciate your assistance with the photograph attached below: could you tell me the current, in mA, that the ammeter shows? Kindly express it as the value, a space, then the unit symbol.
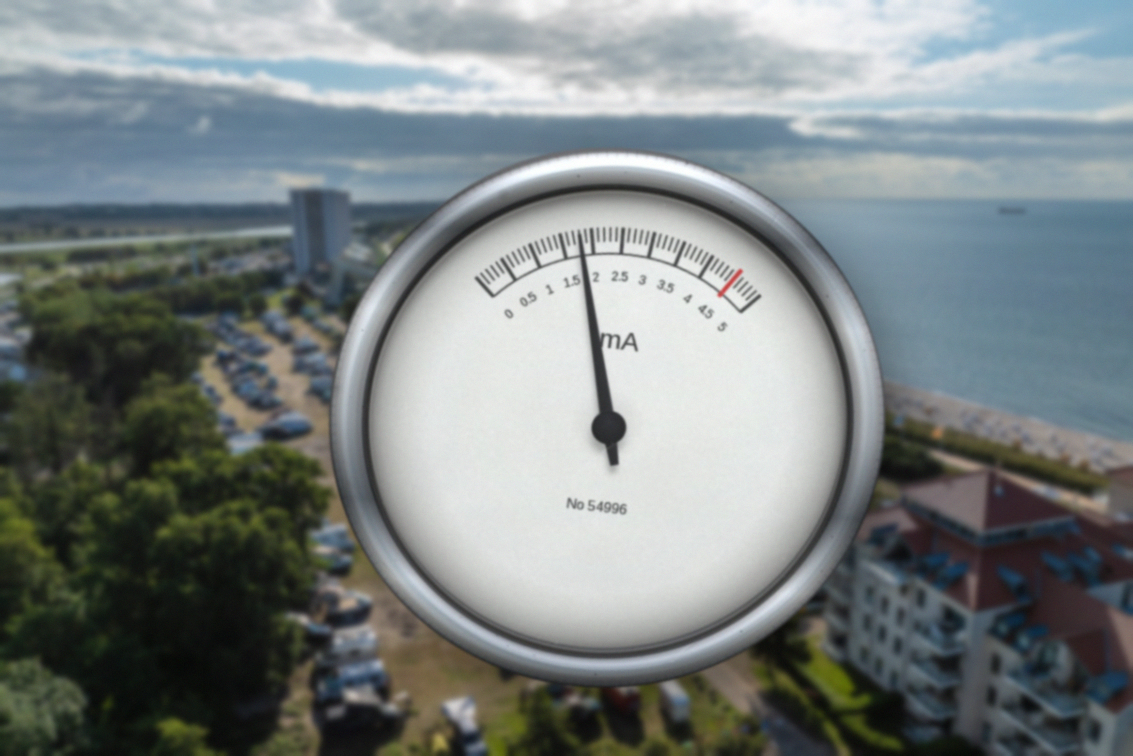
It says 1.8 mA
